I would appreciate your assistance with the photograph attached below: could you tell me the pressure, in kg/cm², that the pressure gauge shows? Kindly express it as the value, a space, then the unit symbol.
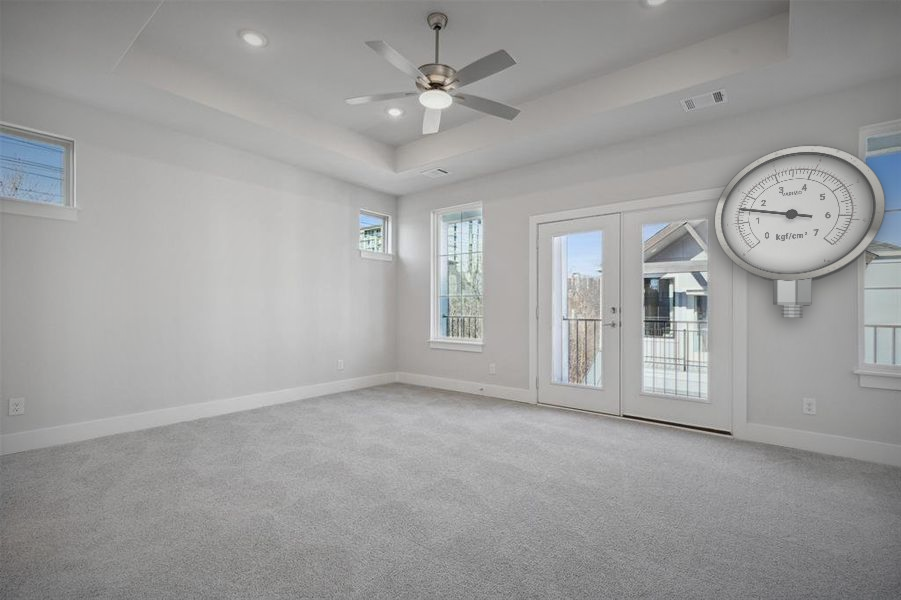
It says 1.5 kg/cm²
